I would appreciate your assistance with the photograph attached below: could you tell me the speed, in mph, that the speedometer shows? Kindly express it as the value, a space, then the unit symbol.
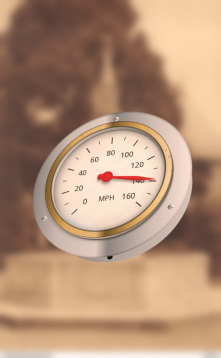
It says 140 mph
